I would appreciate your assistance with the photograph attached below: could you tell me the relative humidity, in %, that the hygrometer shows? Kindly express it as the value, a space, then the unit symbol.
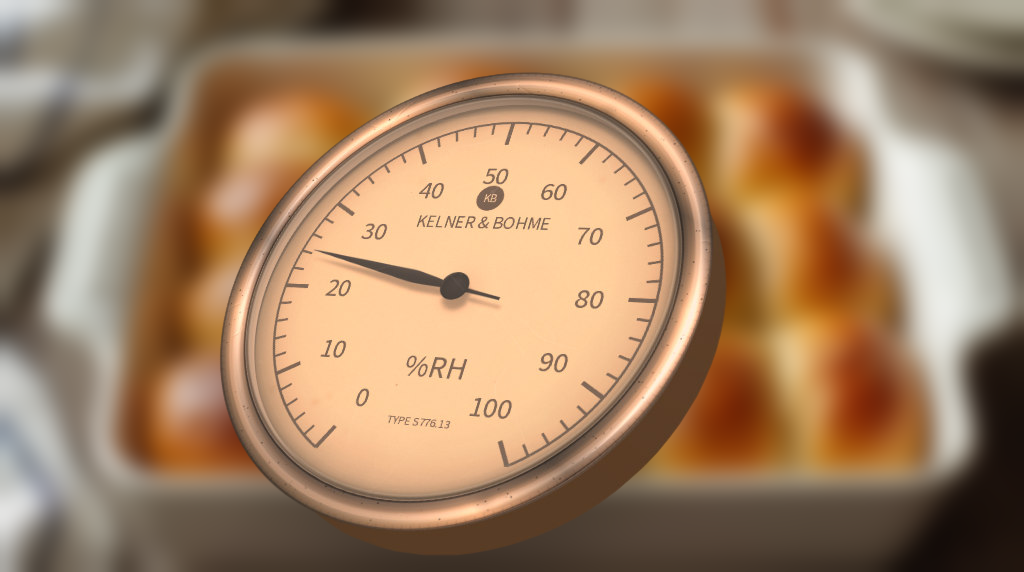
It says 24 %
